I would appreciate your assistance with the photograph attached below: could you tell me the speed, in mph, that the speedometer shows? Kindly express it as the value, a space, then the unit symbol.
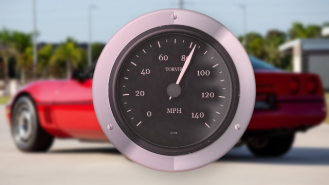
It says 82.5 mph
